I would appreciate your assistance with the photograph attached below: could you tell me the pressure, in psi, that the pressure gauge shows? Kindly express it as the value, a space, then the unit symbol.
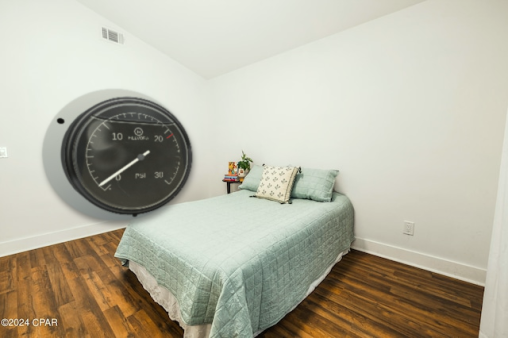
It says 1 psi
